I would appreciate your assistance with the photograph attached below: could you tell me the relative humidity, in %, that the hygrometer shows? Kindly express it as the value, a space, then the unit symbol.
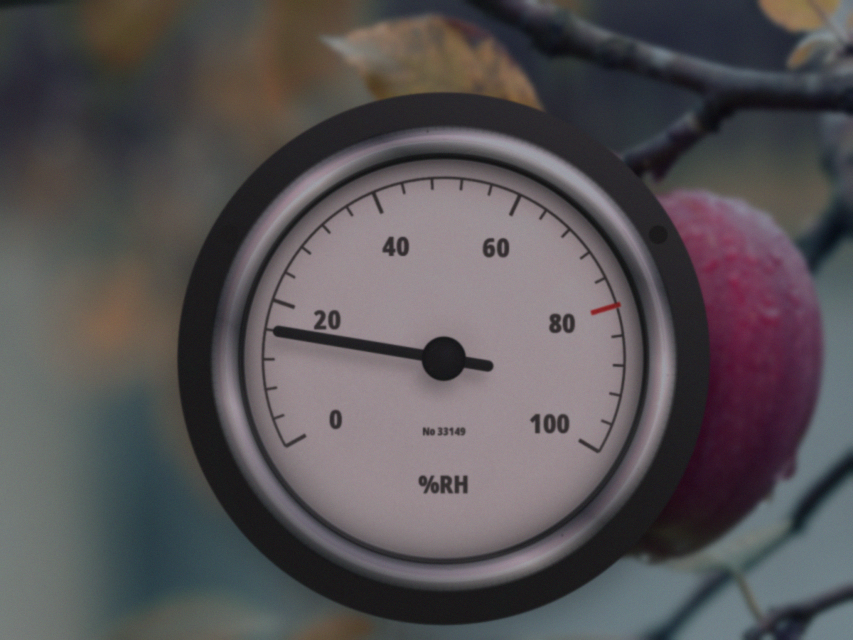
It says 16 %
